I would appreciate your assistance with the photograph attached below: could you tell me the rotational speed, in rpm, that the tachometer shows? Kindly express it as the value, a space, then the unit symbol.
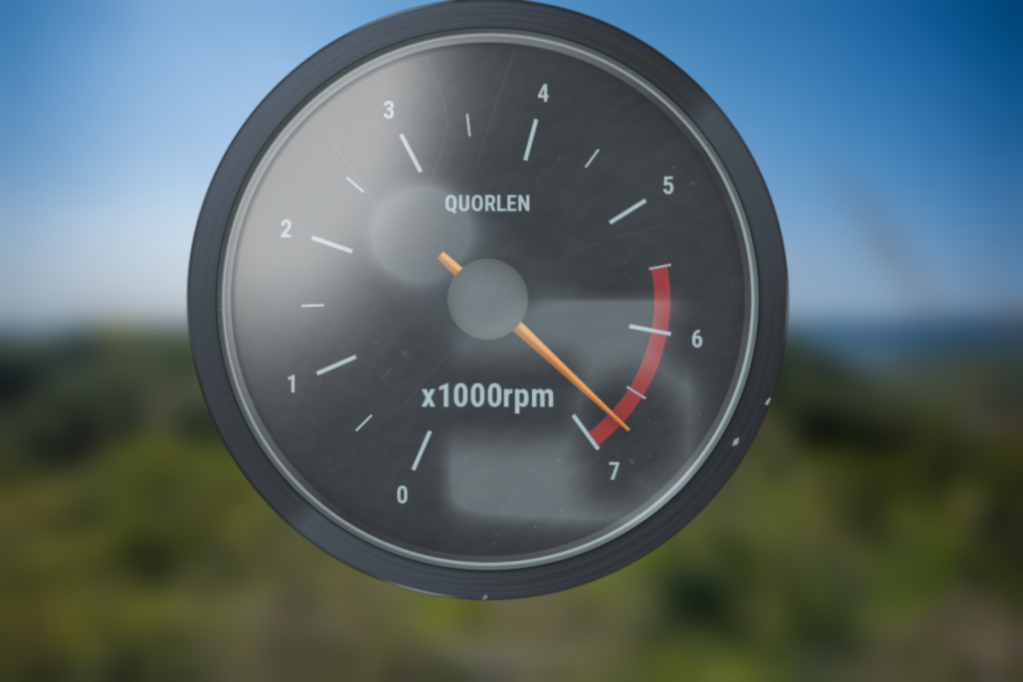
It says 6750 rpm
